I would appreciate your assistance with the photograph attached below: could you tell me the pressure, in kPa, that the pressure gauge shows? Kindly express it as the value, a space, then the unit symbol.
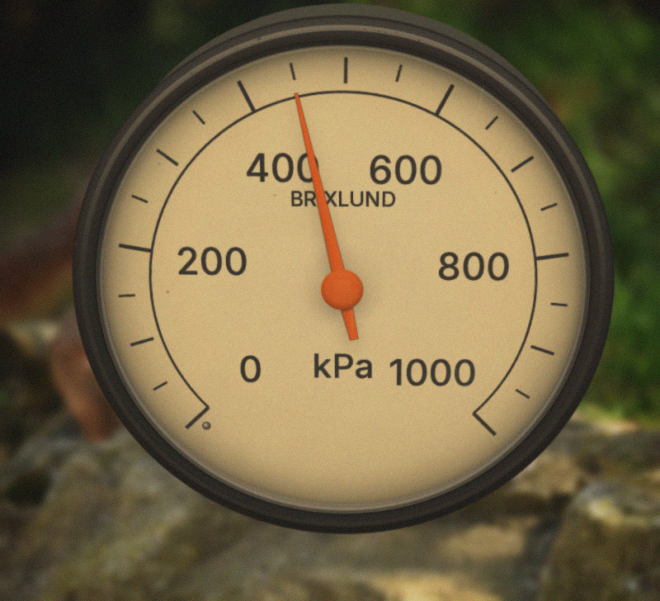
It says 450 kPa
